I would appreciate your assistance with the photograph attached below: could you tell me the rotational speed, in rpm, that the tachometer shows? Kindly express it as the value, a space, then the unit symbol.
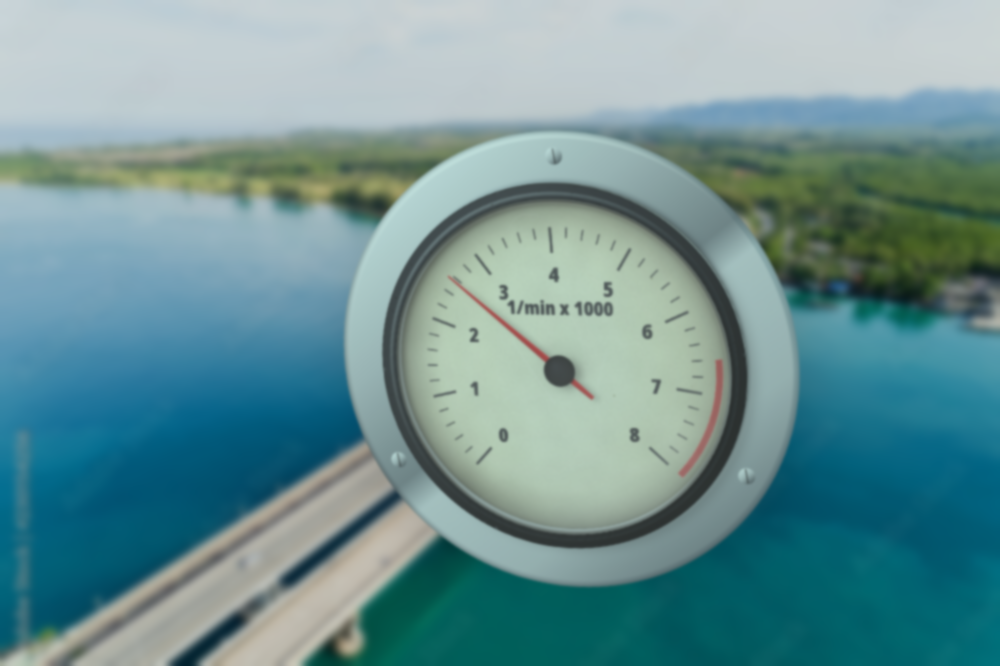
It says 2600 rpm
